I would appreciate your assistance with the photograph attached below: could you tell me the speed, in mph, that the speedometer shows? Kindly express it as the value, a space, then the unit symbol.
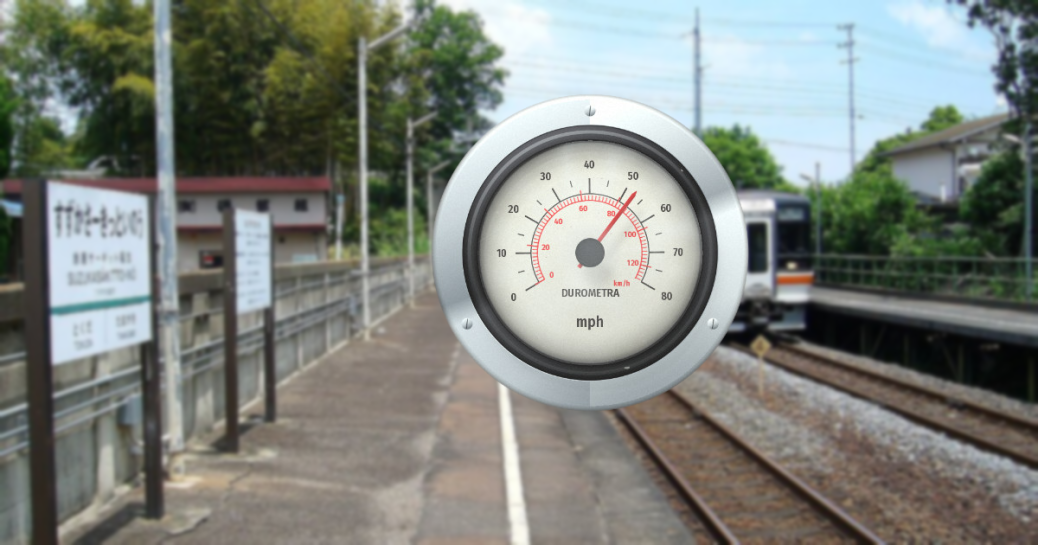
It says 52.5 mph
